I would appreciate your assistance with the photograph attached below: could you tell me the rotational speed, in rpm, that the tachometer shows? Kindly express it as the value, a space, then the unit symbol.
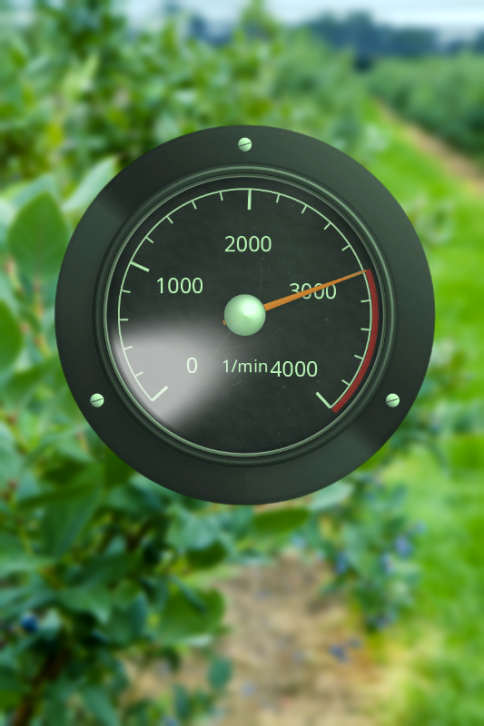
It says 3000 rpm
